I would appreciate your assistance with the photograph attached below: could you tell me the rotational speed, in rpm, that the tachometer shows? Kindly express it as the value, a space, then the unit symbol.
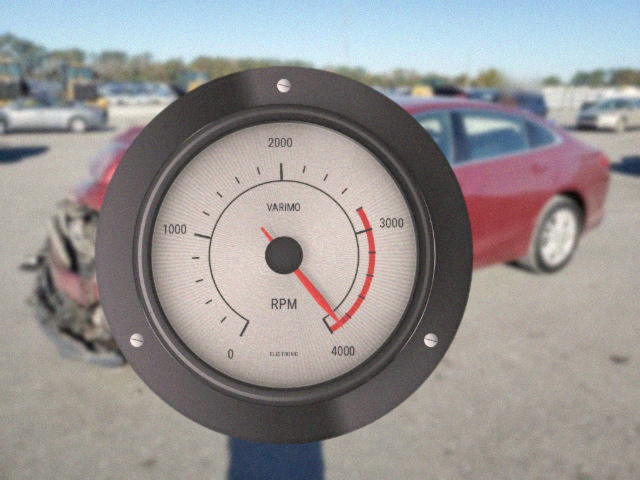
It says 3900 rpm
